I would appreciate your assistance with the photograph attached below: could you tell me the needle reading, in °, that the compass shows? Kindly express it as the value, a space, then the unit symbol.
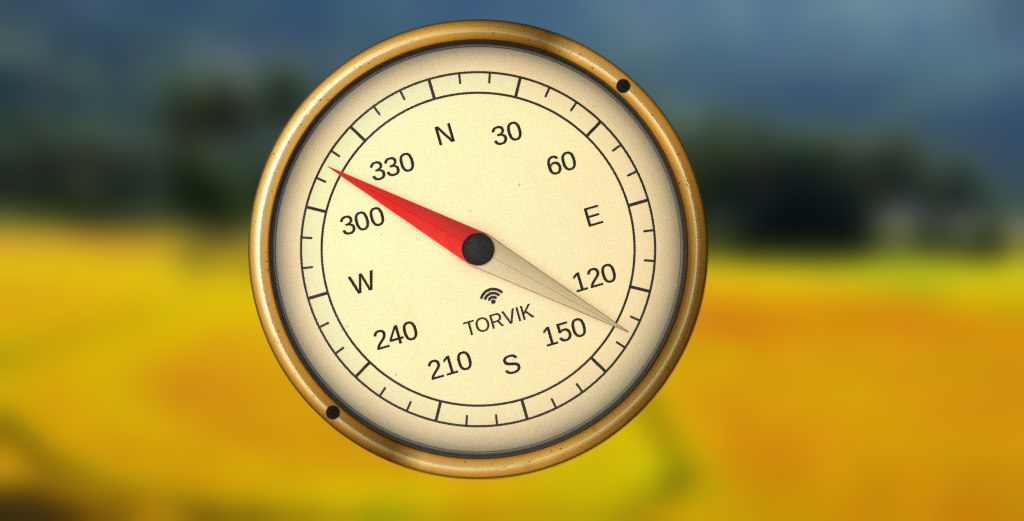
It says 315 °
